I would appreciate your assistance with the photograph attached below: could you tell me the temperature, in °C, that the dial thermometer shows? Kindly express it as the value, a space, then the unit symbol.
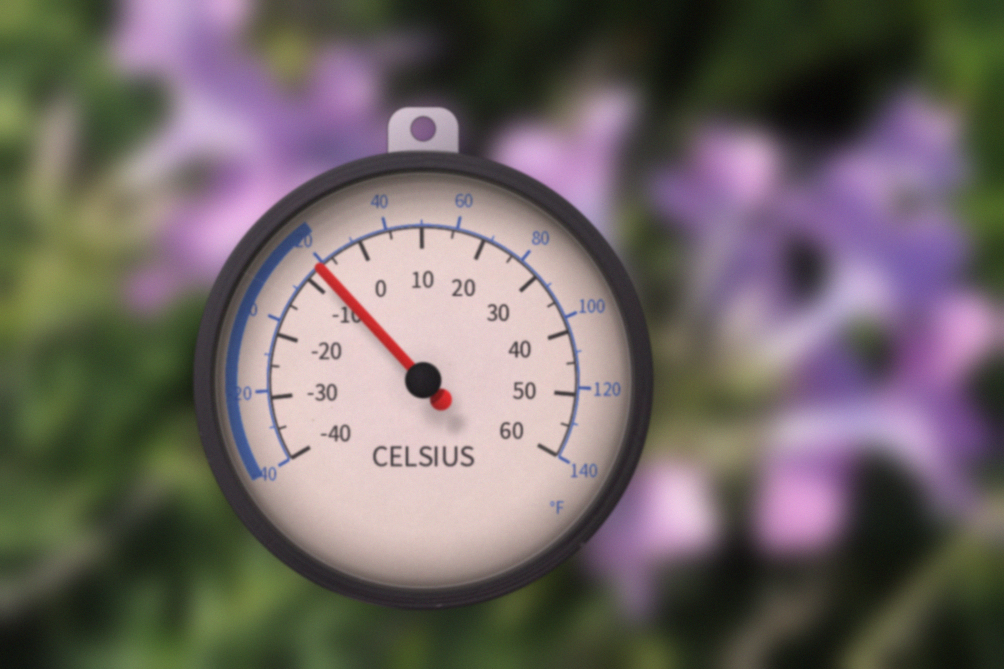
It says -7.5 °C
